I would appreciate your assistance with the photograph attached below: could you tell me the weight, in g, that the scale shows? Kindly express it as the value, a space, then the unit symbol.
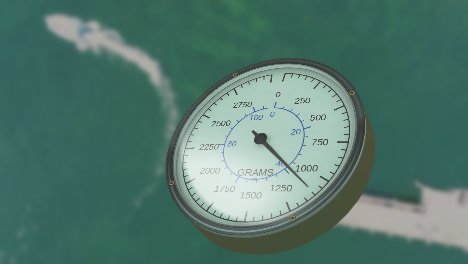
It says 1100 g
